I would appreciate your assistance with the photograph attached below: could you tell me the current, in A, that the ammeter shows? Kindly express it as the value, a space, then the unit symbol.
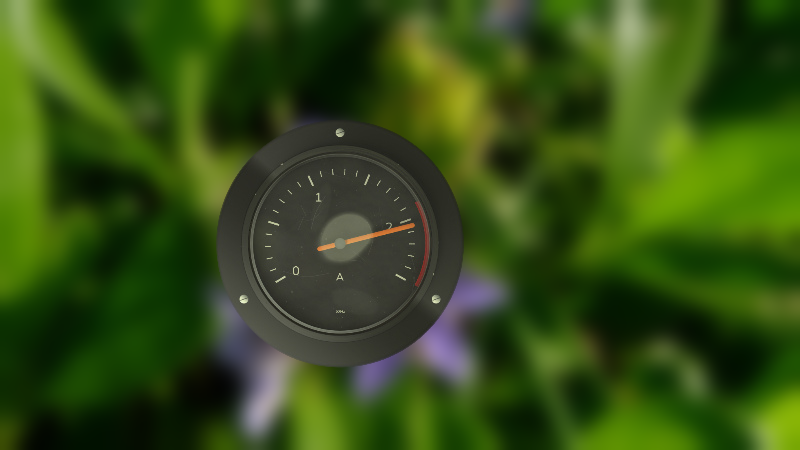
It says 2.05 A
